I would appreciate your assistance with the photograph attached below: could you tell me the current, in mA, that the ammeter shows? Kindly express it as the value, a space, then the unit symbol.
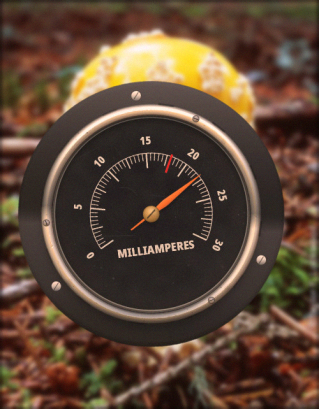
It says 22 mA
